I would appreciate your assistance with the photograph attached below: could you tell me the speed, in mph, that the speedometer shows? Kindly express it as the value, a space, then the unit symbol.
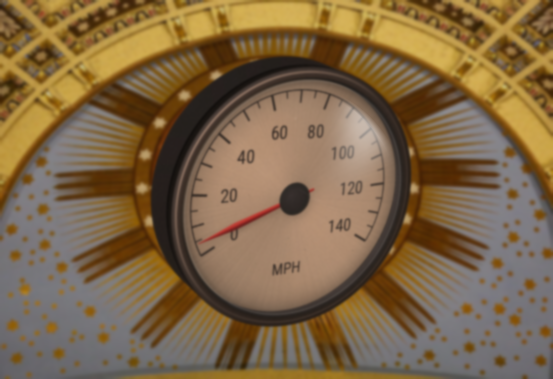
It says 5 mph
